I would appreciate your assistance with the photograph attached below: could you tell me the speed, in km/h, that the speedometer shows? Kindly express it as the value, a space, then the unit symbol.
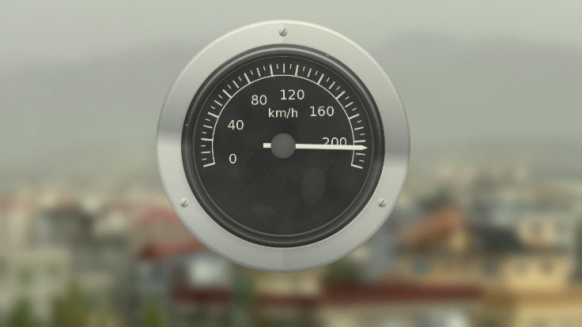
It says 205 km/h
